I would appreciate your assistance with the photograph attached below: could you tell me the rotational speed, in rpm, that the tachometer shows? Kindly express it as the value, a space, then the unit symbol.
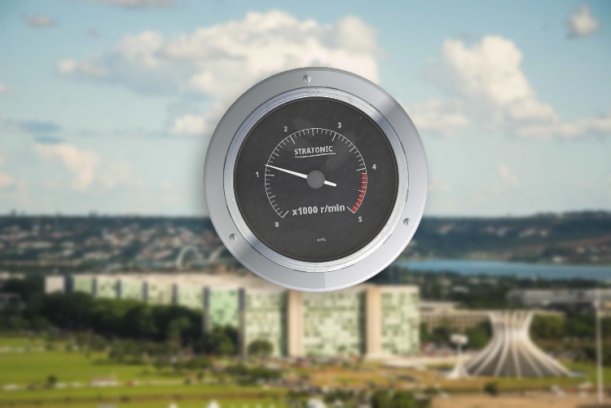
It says 1200 rpm
